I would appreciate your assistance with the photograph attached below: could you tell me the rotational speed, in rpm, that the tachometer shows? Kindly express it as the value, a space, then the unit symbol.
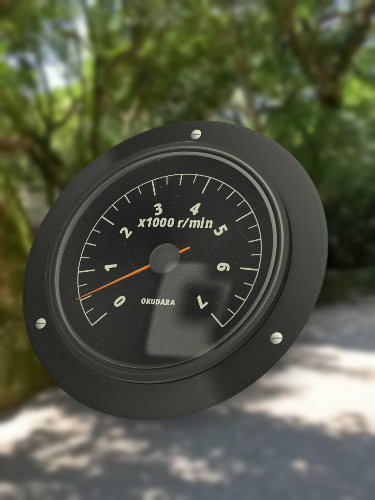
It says 500 rpm
